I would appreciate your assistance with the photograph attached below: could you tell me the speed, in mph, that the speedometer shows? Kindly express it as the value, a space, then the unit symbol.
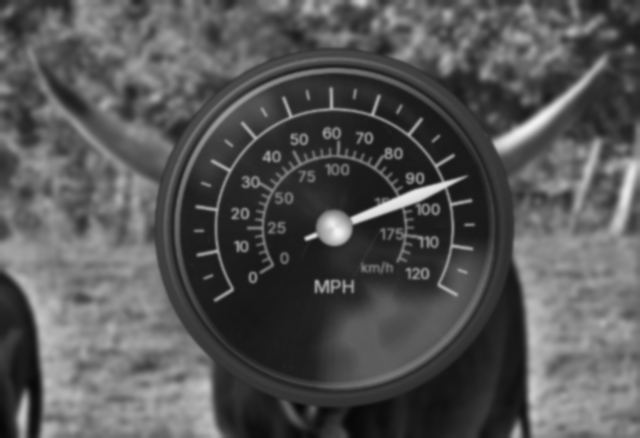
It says 95 mph
